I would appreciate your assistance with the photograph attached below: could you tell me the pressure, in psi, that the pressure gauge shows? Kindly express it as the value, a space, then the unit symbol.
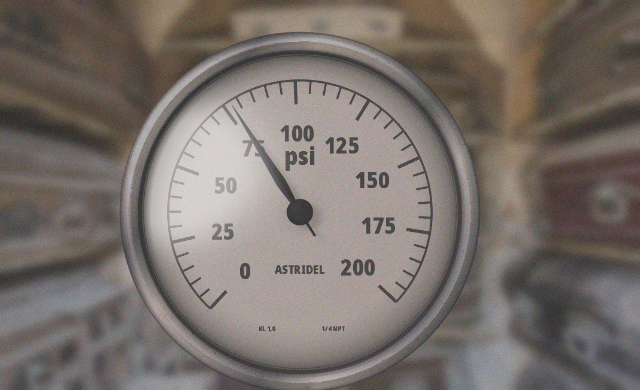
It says 77.5 psi
